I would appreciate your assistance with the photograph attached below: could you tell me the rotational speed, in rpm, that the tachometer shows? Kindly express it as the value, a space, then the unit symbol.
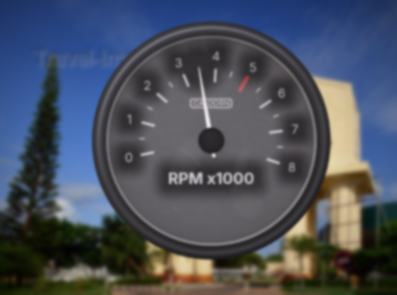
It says 3500 rpm
